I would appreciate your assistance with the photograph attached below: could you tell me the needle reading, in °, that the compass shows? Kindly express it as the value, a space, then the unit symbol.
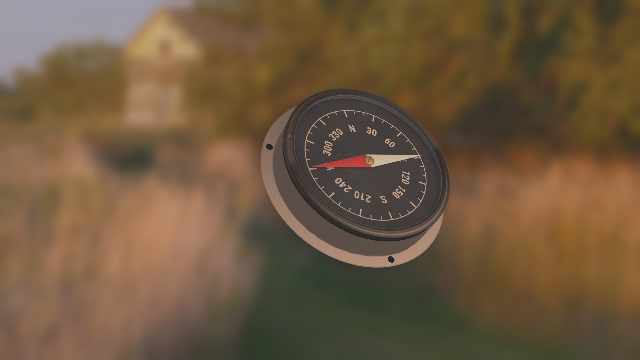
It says 270 °
